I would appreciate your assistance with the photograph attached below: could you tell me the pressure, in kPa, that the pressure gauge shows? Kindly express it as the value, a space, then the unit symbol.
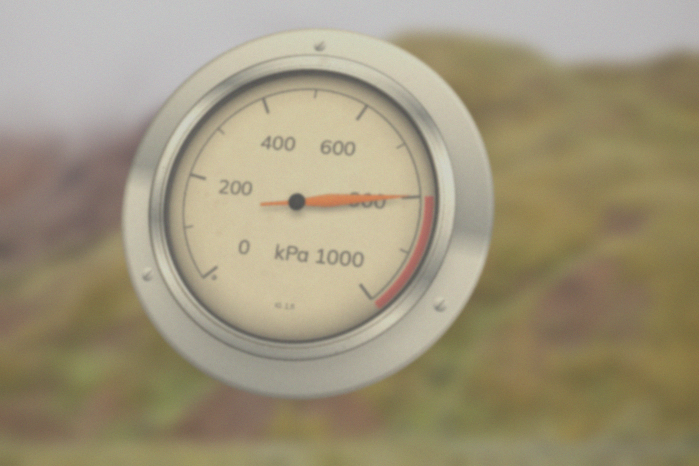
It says 800 kPa
